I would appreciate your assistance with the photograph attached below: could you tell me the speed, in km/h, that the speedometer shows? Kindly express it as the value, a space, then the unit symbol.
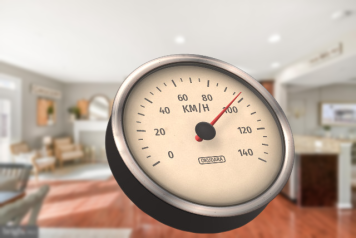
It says 97.5 km/h
